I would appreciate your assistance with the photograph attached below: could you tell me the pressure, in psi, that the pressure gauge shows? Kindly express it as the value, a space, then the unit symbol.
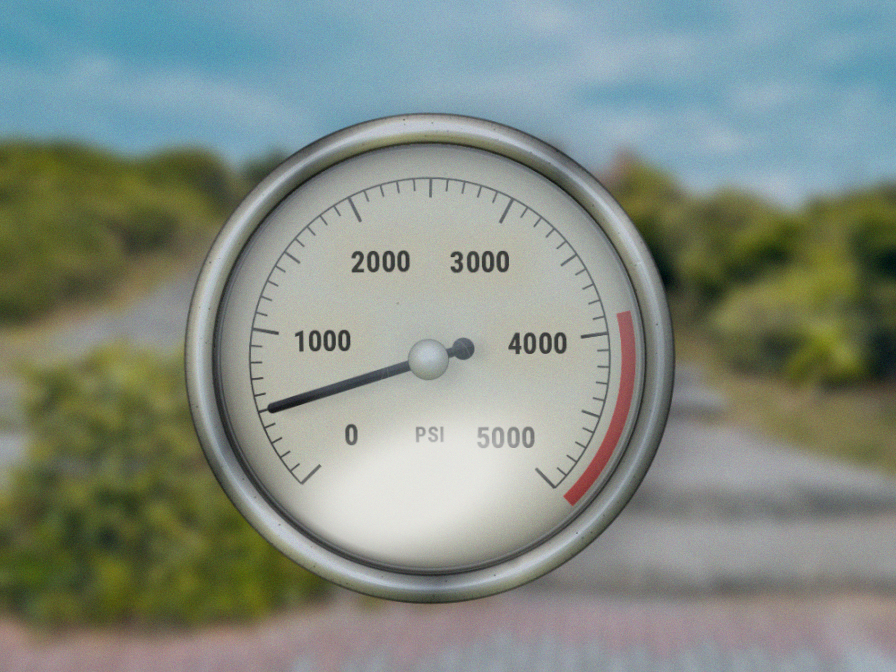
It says 500 psi
